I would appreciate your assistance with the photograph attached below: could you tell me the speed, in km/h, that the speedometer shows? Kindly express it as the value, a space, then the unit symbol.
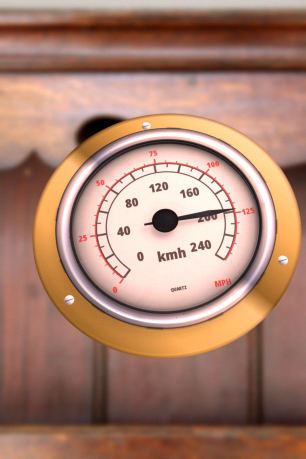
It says 200 km/h
